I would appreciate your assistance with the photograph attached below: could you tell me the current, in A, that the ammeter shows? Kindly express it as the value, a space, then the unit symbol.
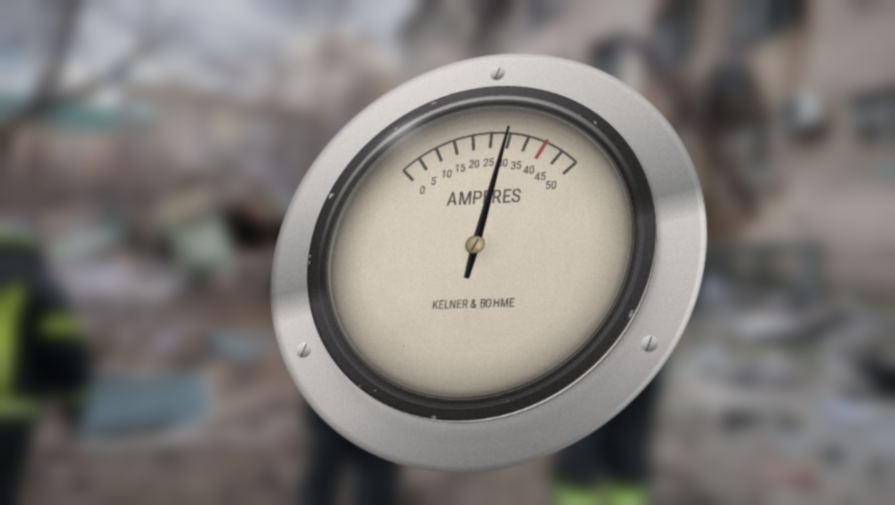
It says 30 A
